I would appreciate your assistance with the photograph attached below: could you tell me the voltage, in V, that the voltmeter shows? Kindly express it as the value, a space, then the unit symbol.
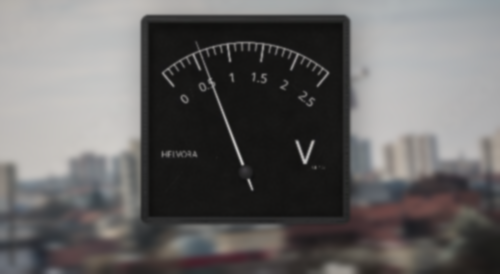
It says 0.6 V
